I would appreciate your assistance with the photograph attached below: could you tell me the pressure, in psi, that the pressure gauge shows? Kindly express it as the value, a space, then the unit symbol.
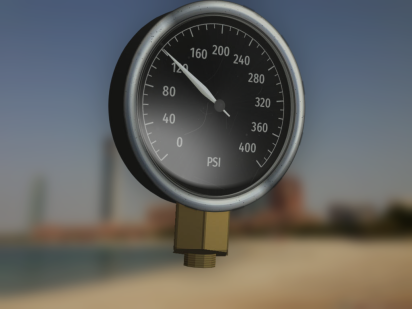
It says 120 psi
